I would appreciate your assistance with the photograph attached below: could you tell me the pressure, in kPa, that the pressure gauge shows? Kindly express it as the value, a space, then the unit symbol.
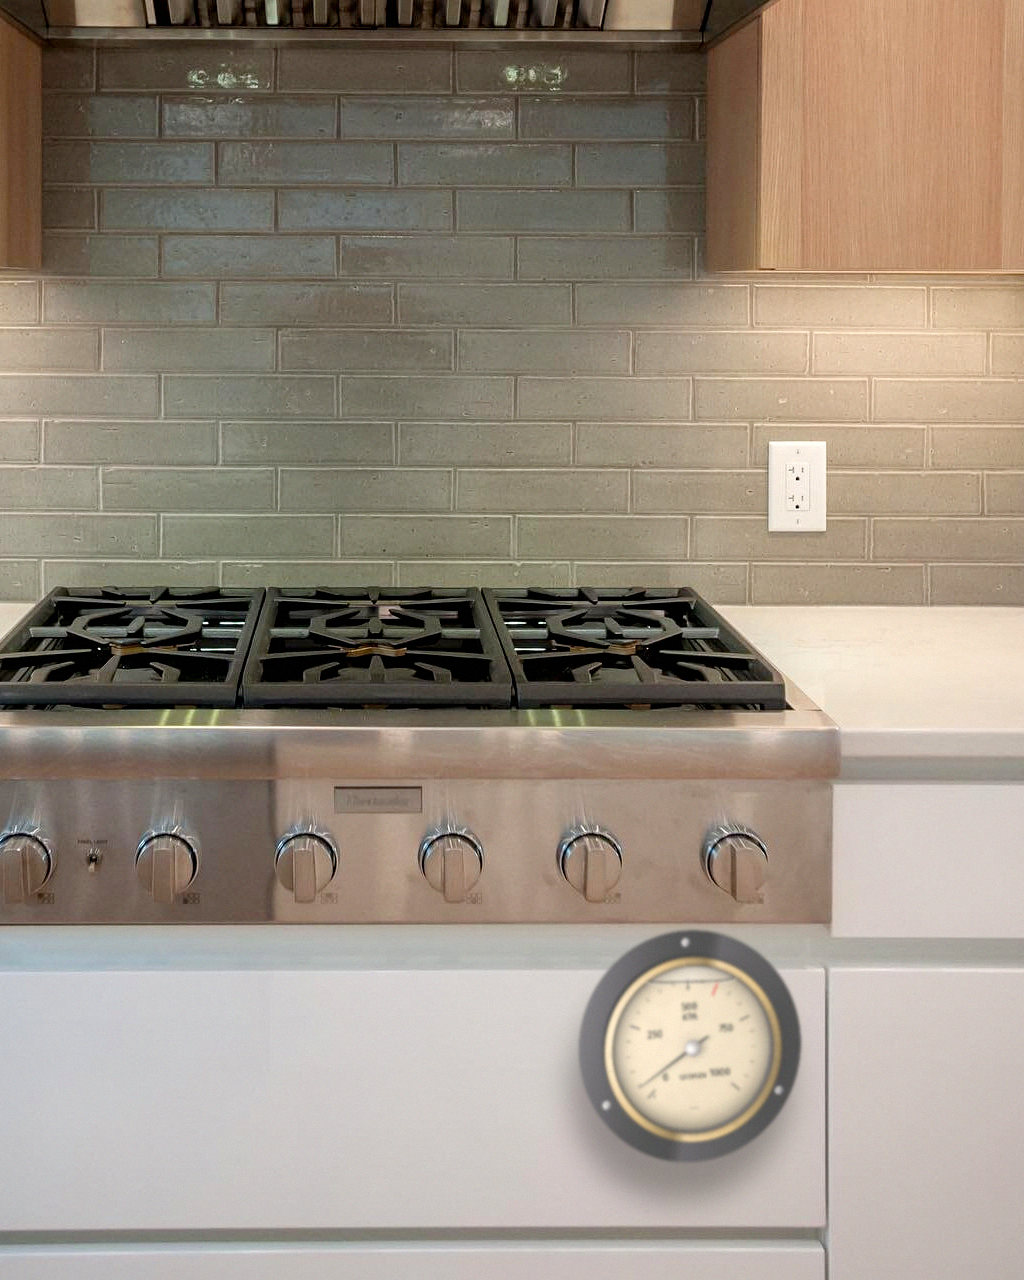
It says 50 kPa
